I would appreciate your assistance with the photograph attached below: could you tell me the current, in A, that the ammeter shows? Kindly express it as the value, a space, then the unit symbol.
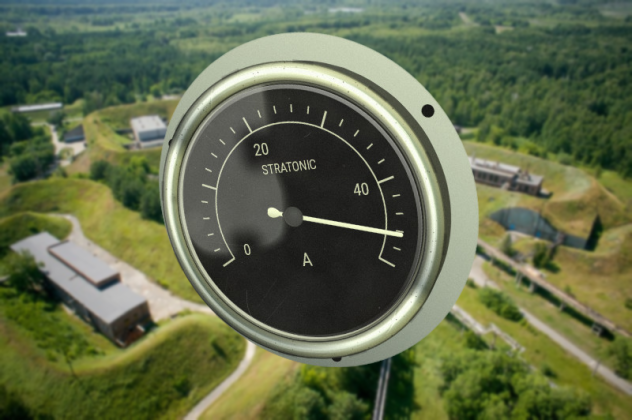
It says 46 A
